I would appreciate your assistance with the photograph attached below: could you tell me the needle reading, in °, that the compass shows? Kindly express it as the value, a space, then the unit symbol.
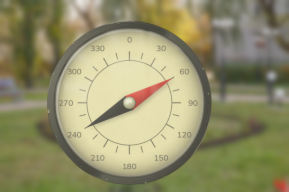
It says 60 °
